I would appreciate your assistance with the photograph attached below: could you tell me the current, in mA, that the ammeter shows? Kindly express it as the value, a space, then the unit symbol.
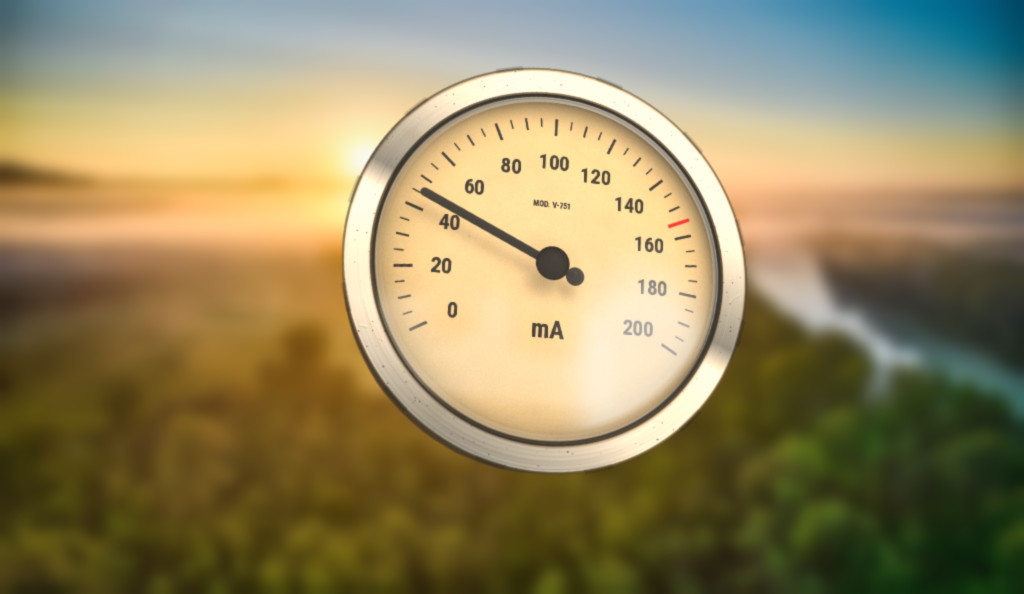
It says 45 mA
